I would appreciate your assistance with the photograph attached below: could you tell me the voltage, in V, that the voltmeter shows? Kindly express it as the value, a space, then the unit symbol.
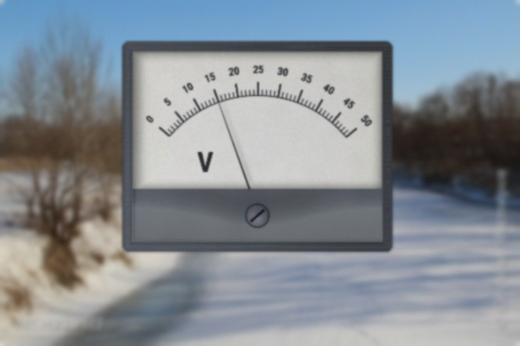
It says 15 V
